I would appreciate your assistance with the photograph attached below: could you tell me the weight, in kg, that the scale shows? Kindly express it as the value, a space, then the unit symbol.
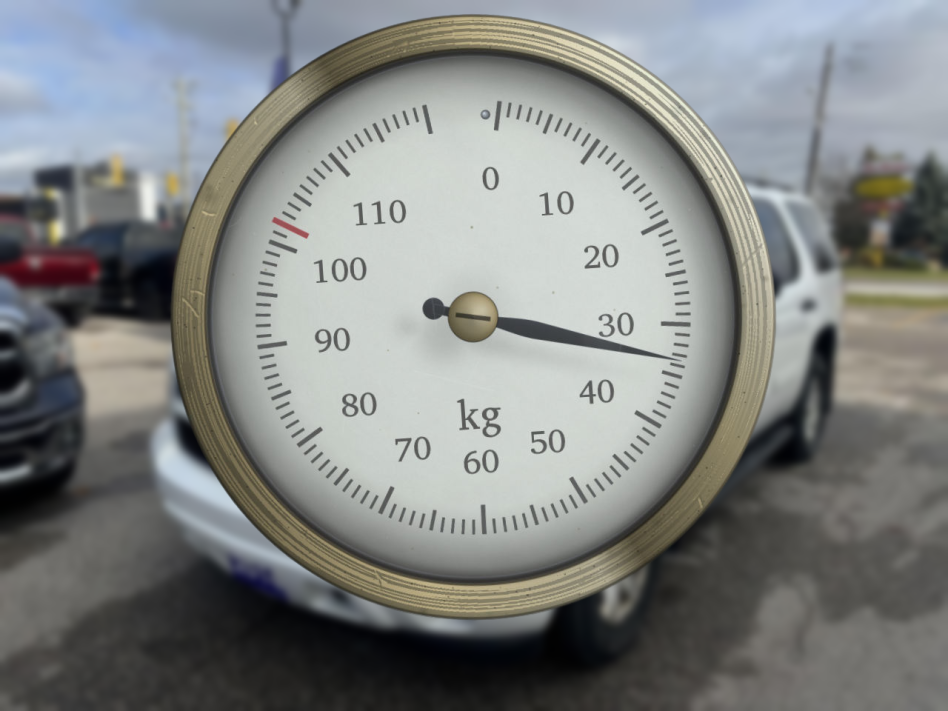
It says 33.5 kg
